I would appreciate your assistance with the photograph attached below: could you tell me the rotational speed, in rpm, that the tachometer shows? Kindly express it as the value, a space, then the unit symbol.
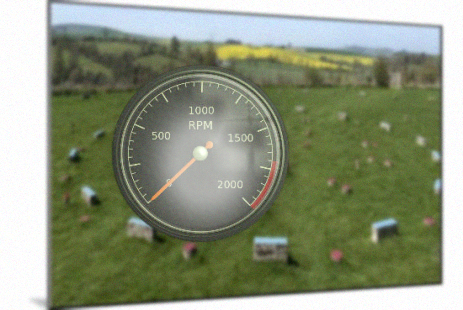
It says 0 rpm
